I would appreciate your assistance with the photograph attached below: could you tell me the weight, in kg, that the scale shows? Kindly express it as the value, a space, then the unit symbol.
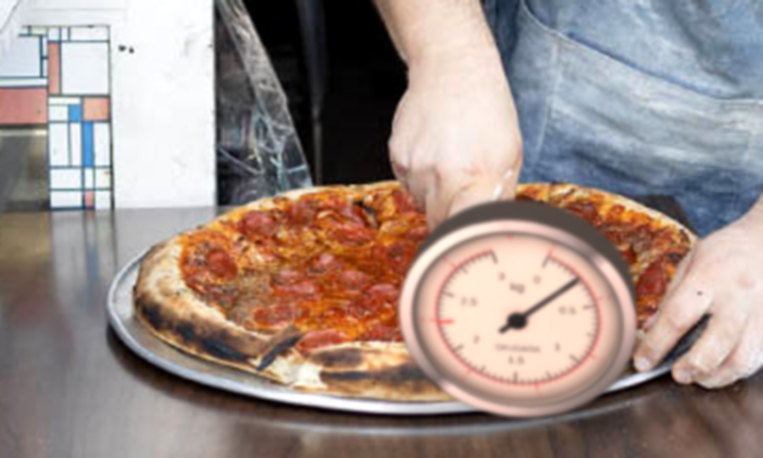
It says 0.25 kg
